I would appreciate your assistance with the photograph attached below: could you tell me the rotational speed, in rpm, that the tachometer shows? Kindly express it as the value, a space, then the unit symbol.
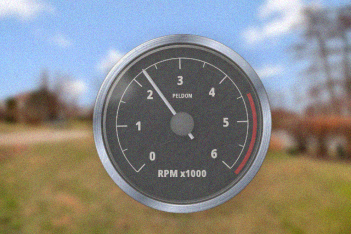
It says 2250 rpm
